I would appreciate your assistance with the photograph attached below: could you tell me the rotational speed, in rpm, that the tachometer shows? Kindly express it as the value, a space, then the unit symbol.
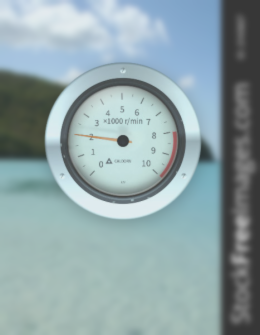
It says 2000 rpm
